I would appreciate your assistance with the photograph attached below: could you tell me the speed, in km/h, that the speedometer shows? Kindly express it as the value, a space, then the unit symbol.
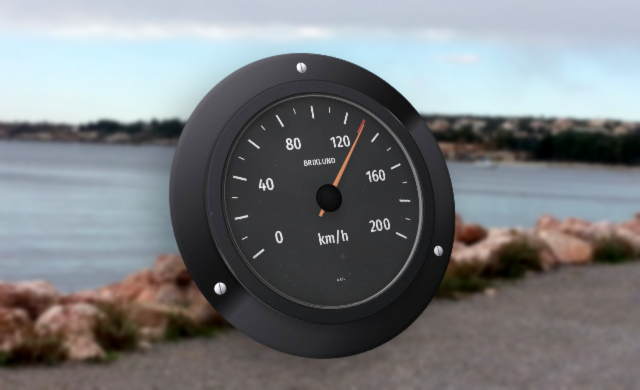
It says 130 km/h
